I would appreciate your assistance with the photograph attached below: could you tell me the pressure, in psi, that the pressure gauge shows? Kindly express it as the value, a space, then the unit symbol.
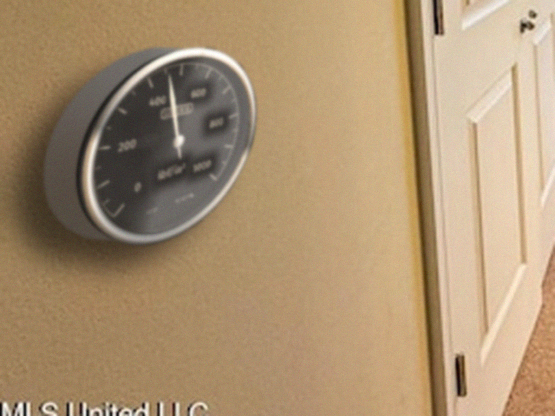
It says 450 psi
